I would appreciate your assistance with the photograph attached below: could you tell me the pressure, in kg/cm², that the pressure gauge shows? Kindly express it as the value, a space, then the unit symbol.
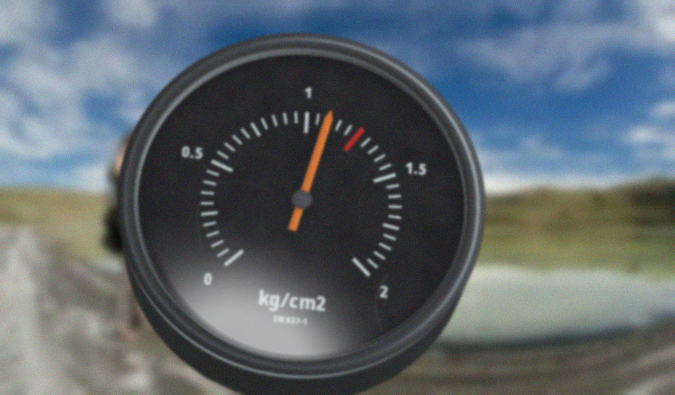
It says 1.1 kg/cm²
